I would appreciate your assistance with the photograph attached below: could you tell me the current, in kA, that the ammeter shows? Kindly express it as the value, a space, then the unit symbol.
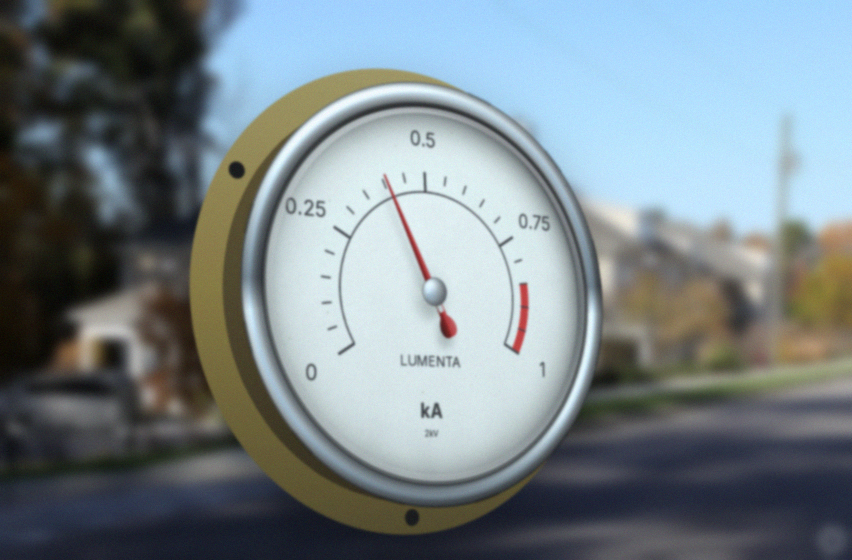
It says 0.4 kA
